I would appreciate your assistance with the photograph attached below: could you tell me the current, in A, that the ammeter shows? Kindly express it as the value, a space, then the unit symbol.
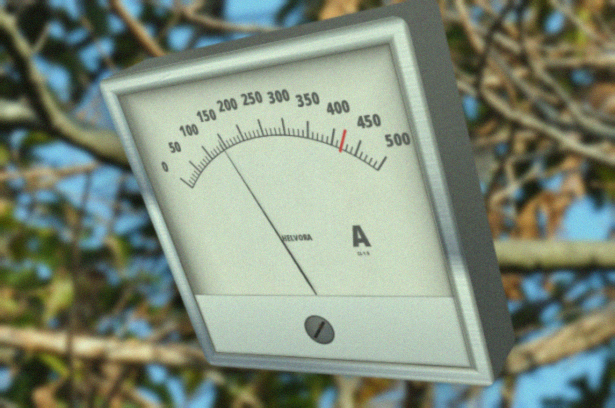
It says 150 A
